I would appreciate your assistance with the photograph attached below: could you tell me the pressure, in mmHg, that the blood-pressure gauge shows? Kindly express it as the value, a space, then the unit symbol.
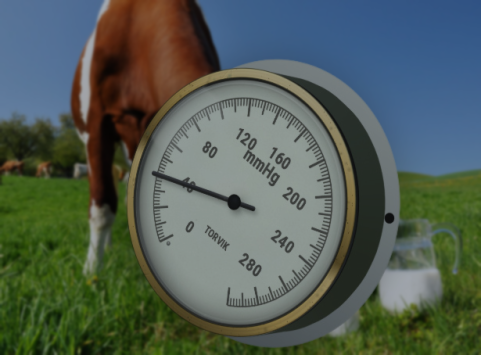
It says 40 mmHg
